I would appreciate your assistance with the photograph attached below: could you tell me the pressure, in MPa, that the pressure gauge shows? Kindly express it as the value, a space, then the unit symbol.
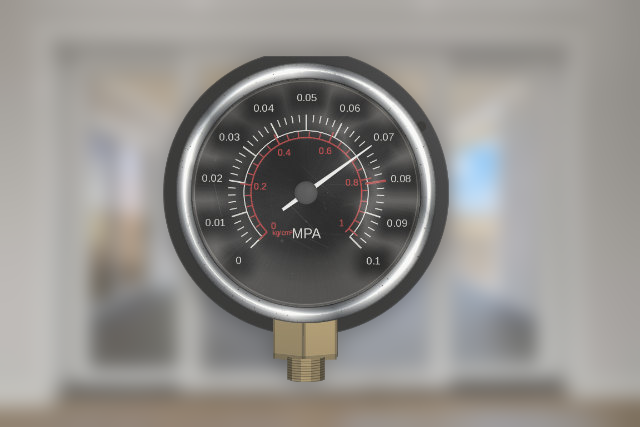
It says 0.07 MPa
